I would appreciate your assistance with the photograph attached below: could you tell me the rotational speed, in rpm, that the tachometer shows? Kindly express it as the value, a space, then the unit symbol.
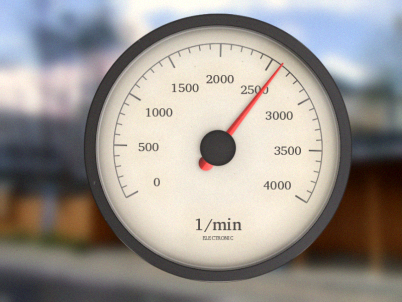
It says 2600 rpm
